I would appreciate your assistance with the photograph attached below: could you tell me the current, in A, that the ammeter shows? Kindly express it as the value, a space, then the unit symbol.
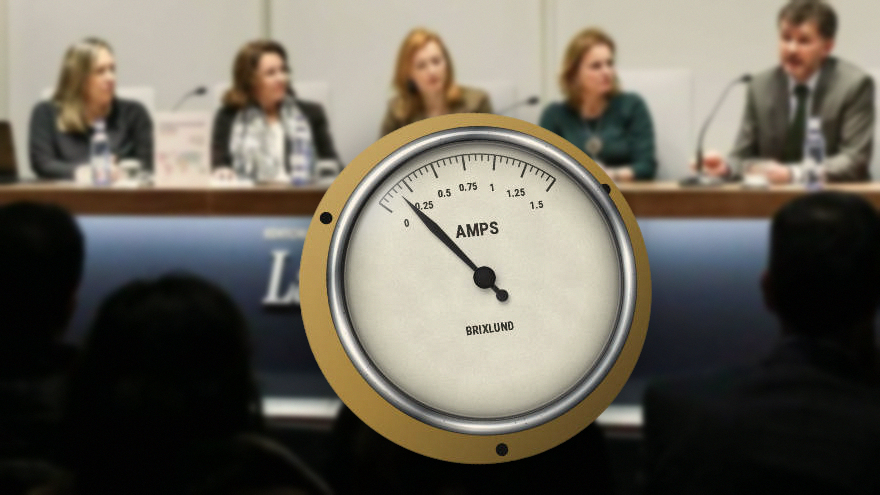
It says 0.15 A
